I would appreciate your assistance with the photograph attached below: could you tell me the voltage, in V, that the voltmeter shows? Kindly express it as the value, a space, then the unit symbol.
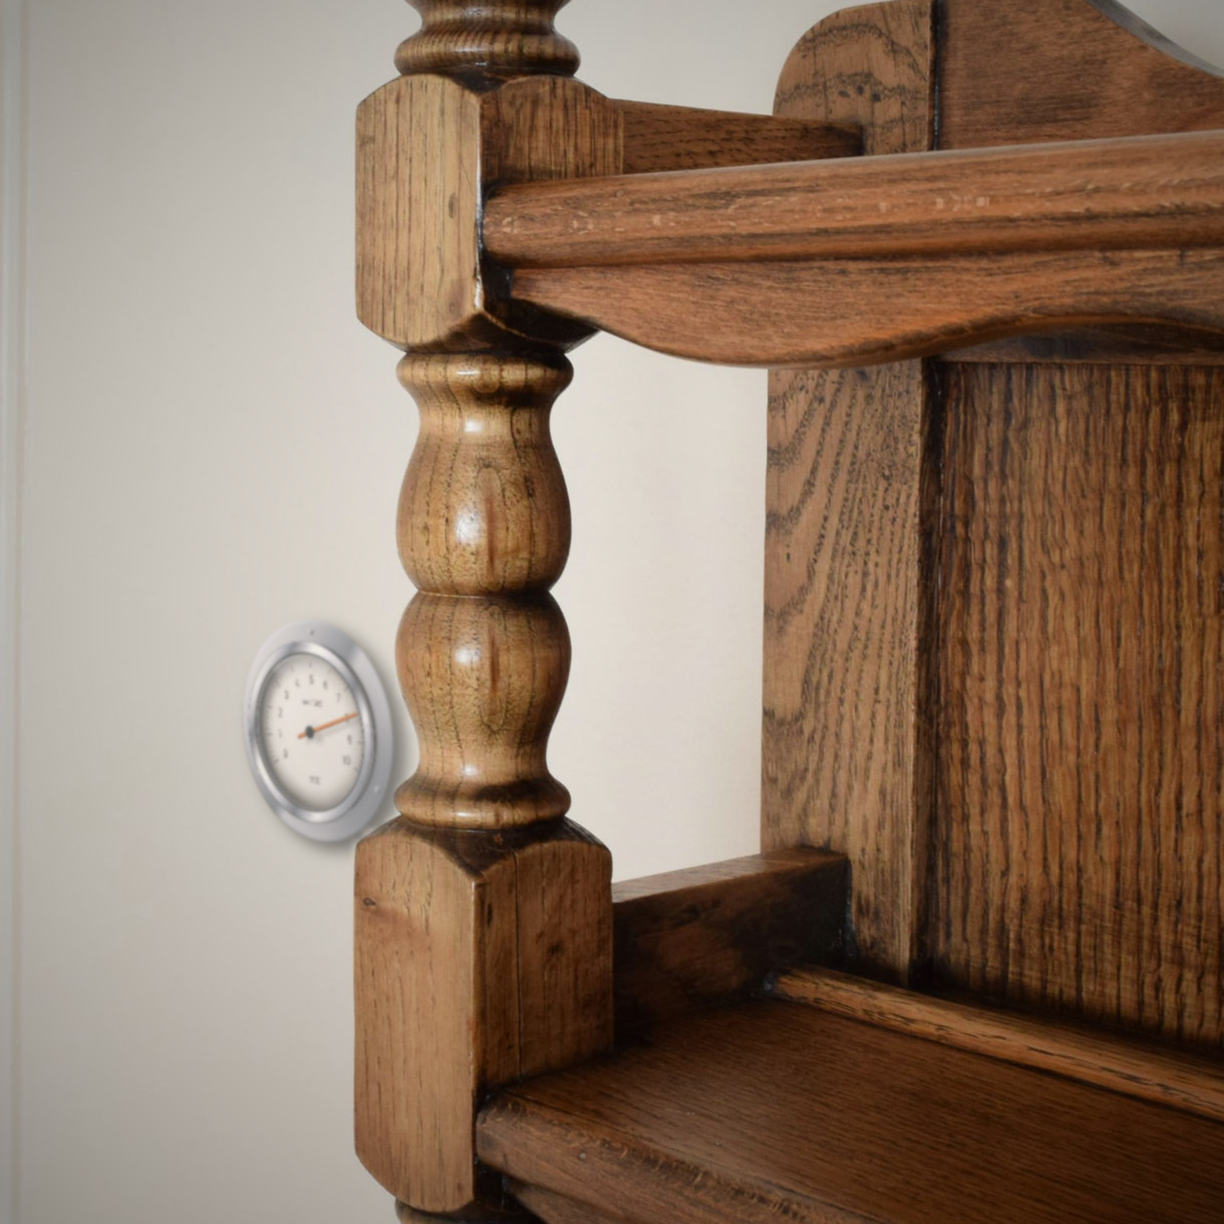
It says 8 V
